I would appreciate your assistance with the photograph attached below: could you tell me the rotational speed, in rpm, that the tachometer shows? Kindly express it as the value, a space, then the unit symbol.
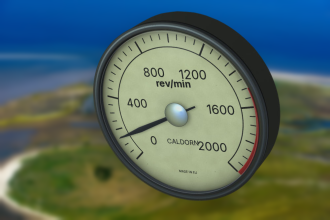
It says 150 rpm
